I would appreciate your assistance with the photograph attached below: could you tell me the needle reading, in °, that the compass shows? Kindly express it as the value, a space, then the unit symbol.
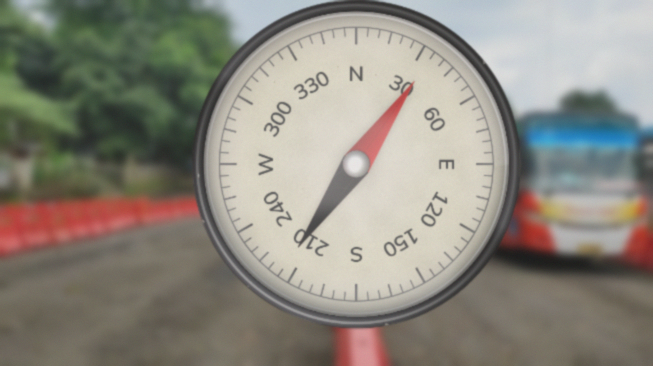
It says 35 °
